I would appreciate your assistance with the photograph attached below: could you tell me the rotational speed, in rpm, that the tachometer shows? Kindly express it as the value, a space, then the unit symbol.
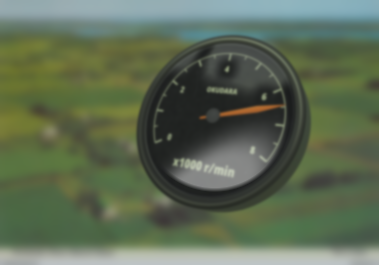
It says 6500 rpm
